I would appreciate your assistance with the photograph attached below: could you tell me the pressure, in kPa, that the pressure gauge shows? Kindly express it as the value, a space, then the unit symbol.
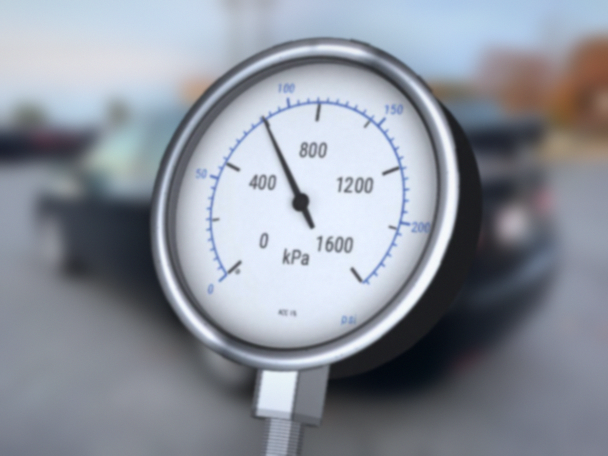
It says 600 kPa
